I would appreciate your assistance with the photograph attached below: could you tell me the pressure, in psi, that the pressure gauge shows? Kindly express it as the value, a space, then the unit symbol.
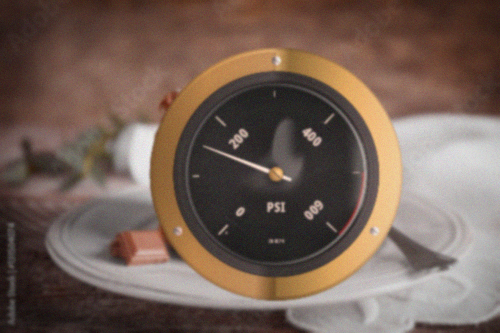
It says 150 psi
